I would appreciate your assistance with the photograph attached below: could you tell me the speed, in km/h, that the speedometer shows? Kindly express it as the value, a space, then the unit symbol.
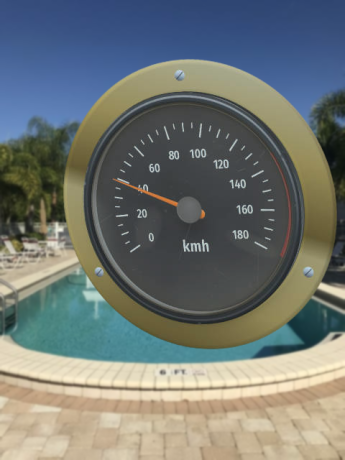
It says 40 km/h
